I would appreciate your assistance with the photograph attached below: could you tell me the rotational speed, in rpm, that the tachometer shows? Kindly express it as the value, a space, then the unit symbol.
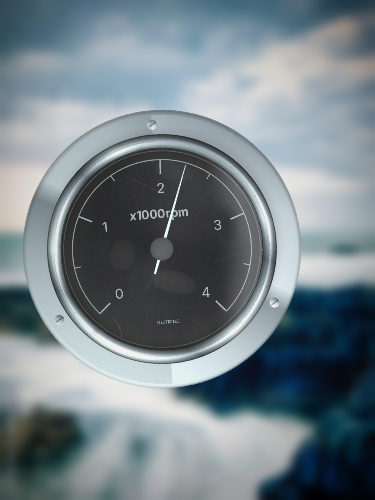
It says 2250 rpm
